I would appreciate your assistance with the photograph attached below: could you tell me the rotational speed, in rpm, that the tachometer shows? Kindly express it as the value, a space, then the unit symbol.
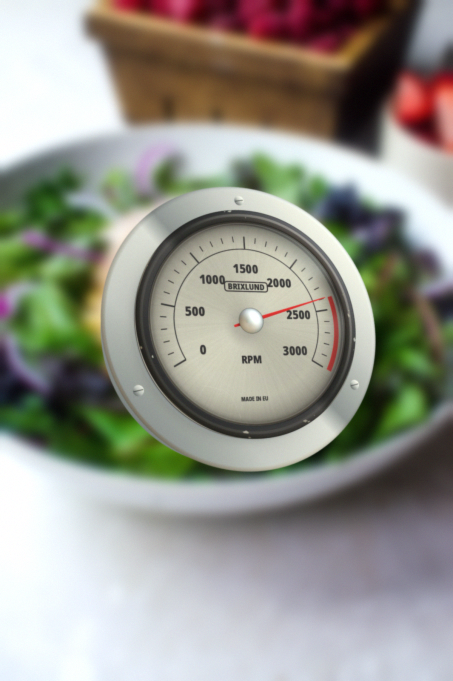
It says 2400 rpm
